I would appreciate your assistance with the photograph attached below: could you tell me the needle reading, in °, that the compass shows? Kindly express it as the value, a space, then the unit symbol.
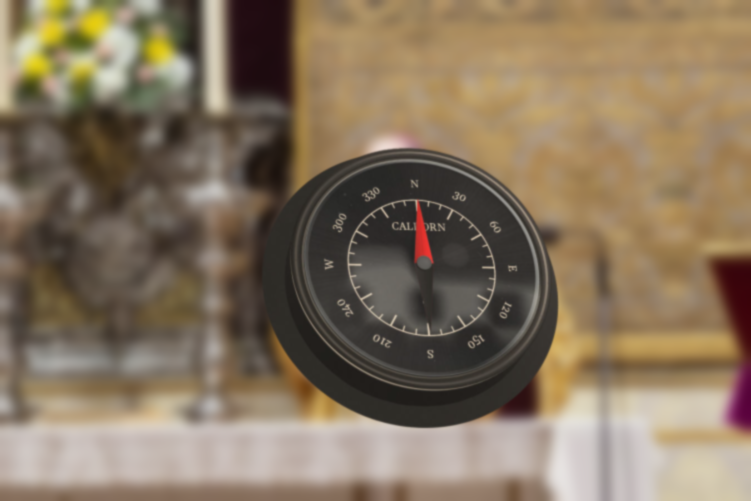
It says 0 °
